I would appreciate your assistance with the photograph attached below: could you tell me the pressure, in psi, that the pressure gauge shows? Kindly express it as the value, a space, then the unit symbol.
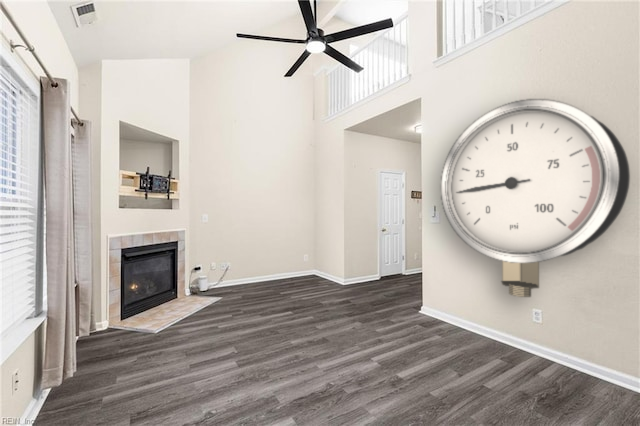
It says 15 psi
